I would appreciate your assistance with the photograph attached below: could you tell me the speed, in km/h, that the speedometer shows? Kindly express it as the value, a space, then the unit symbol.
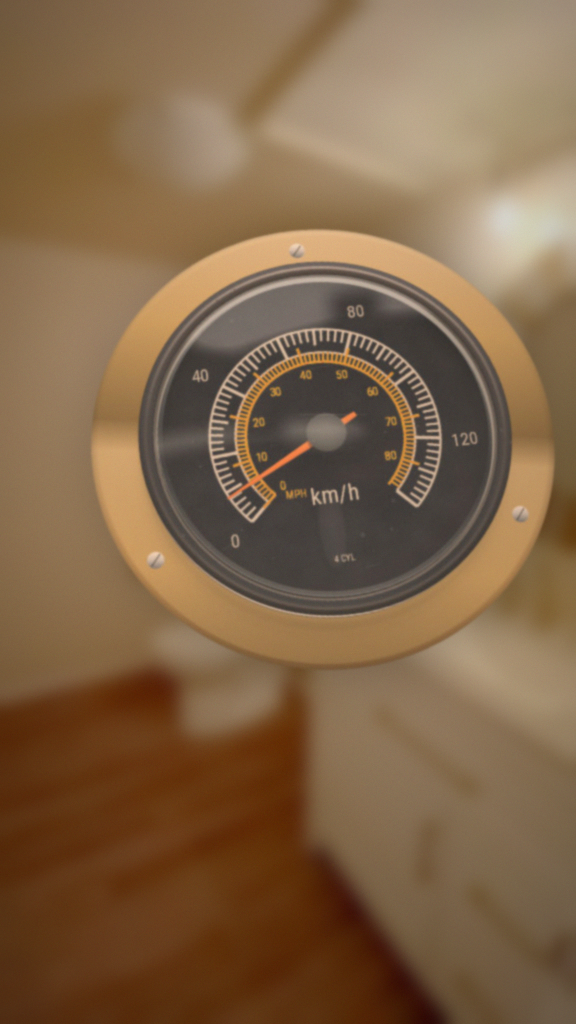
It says 8 km/h
